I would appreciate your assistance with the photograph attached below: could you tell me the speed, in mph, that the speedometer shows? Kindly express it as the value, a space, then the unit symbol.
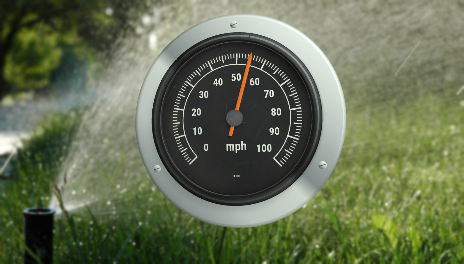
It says 55 mph
